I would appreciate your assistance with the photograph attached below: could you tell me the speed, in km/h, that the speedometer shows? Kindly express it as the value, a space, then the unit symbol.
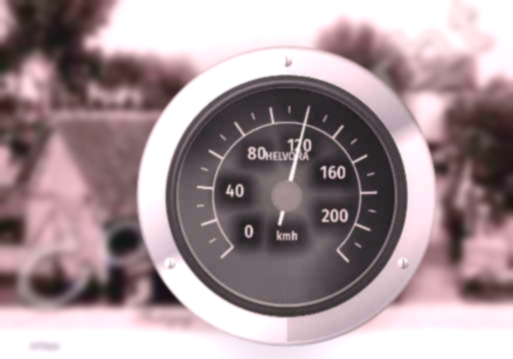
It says 120 km/h
